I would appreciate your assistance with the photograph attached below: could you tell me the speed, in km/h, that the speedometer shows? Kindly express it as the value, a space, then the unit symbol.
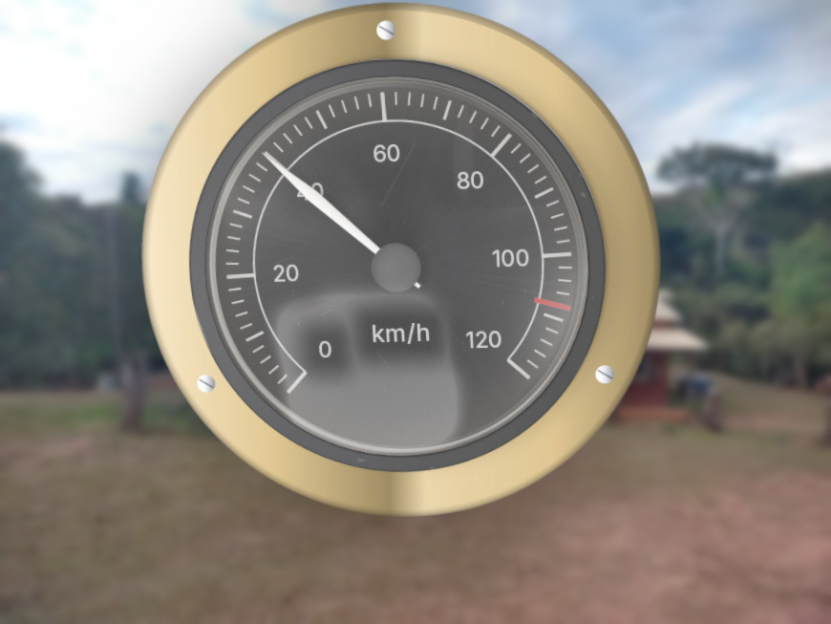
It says 40 km/h
